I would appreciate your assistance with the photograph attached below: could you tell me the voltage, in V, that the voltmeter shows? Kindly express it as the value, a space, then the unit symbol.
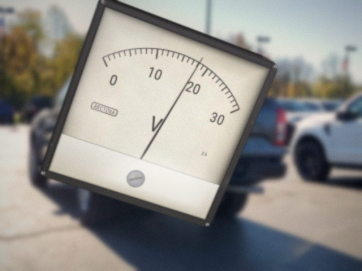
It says 18 V
